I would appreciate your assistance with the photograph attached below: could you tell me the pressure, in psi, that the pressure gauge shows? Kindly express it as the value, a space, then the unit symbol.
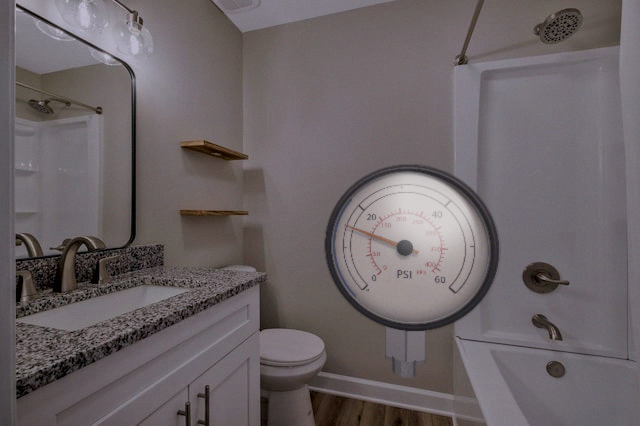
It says 15 psi
